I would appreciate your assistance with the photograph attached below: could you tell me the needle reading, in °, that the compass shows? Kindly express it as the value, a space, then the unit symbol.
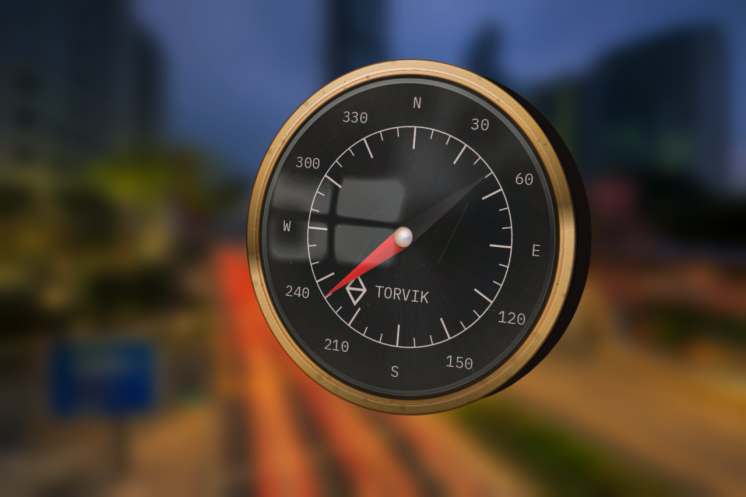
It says 230 °
